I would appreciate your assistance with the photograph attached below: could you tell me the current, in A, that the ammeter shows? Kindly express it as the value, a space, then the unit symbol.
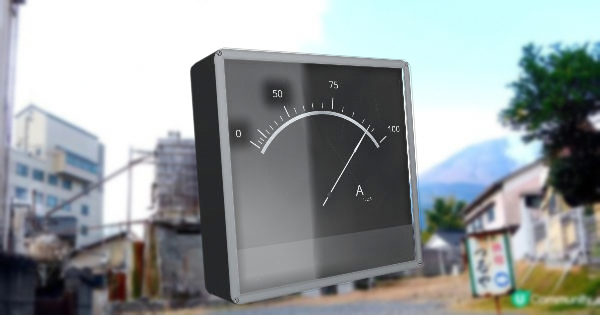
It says 92.5 A
